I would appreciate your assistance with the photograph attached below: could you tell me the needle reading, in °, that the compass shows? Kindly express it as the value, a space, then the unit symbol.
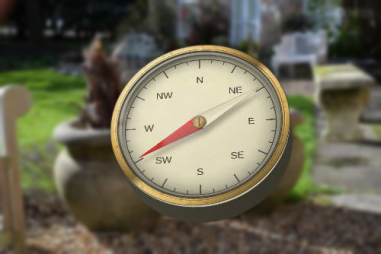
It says 240 °
